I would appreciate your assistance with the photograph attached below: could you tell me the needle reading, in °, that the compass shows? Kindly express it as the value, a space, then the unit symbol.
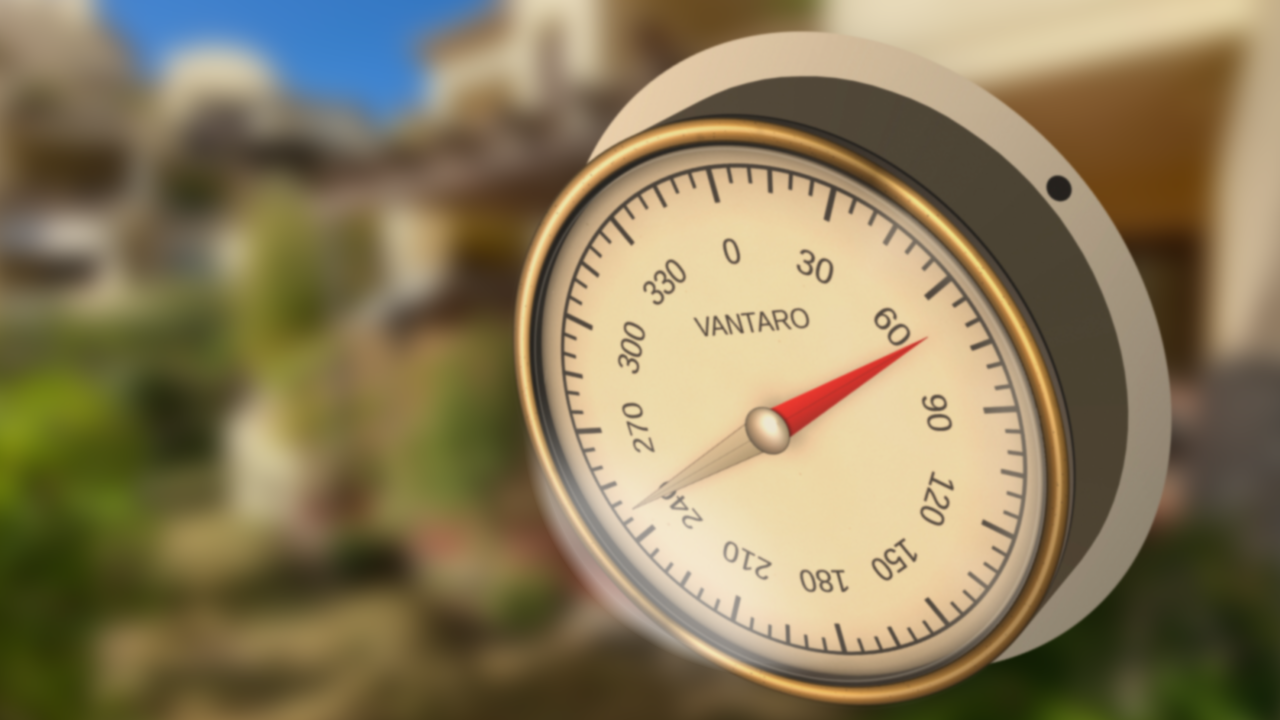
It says 67.5 °
